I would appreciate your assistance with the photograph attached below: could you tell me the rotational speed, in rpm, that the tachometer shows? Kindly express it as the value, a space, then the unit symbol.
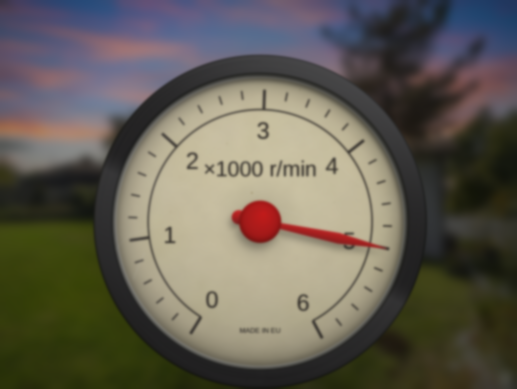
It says 5000 rpm
